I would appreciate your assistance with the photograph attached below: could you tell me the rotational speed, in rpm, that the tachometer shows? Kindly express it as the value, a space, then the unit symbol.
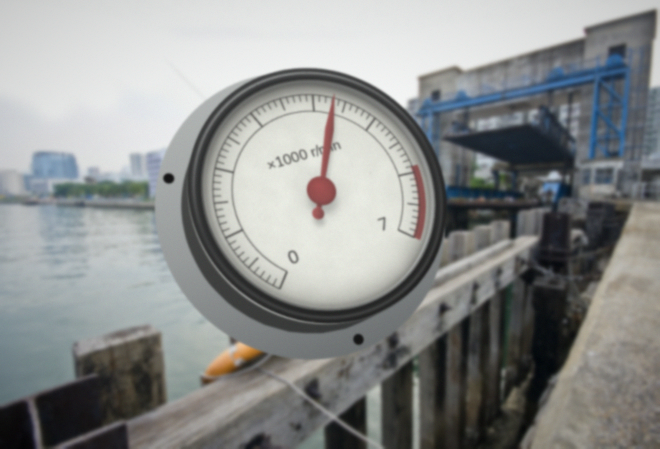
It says 4300 rpm
